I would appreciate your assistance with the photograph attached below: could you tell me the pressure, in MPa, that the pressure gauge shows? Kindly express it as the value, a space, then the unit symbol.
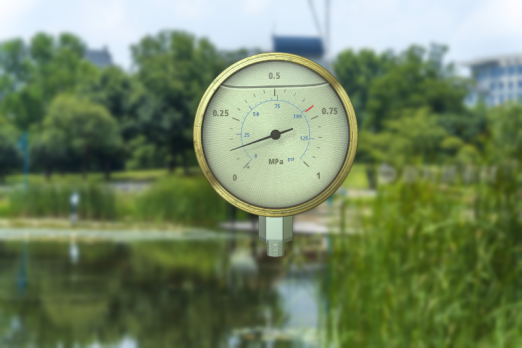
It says 0.1 MPa
